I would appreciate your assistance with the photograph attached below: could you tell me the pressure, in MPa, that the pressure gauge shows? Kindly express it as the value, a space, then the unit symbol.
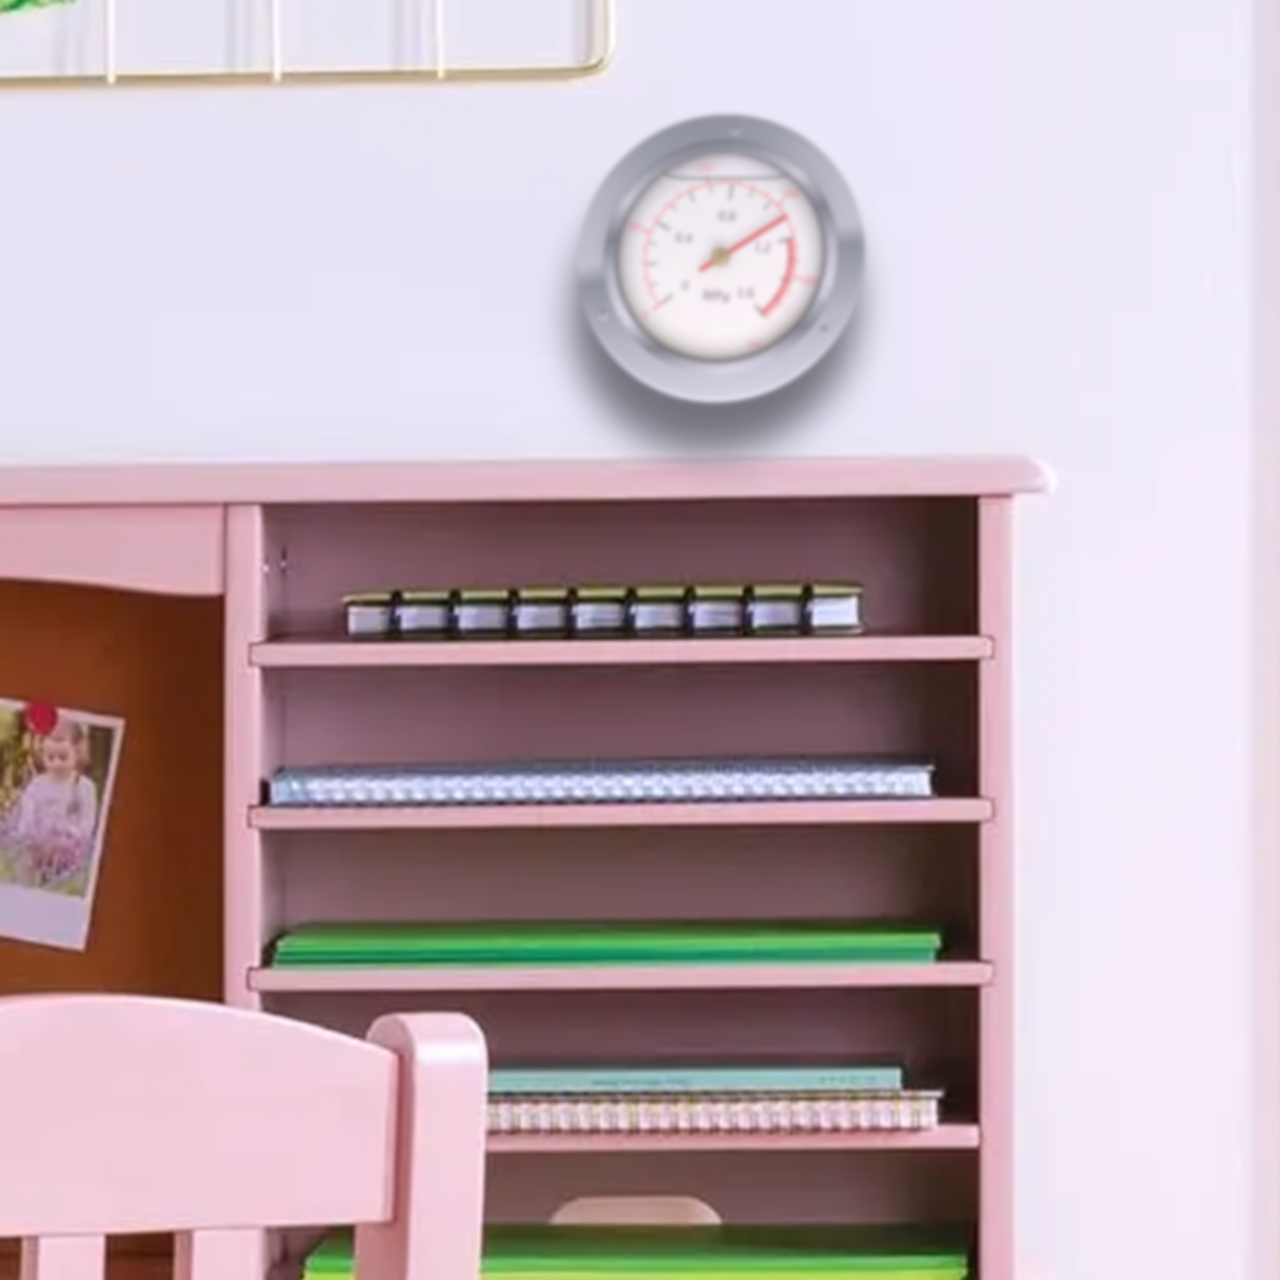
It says 1.1 MPa
